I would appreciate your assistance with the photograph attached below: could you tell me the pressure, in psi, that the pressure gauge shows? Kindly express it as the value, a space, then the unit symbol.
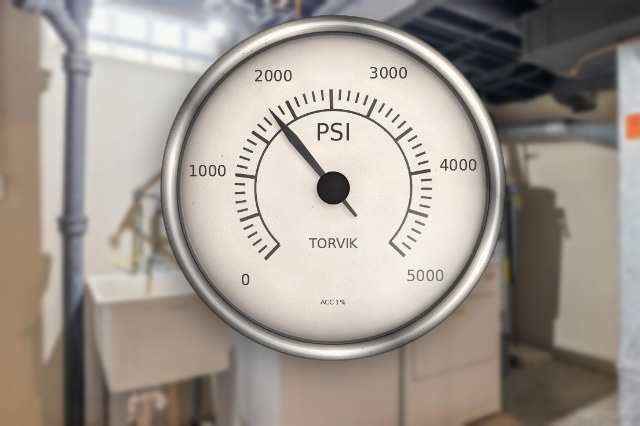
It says 1800 psi
